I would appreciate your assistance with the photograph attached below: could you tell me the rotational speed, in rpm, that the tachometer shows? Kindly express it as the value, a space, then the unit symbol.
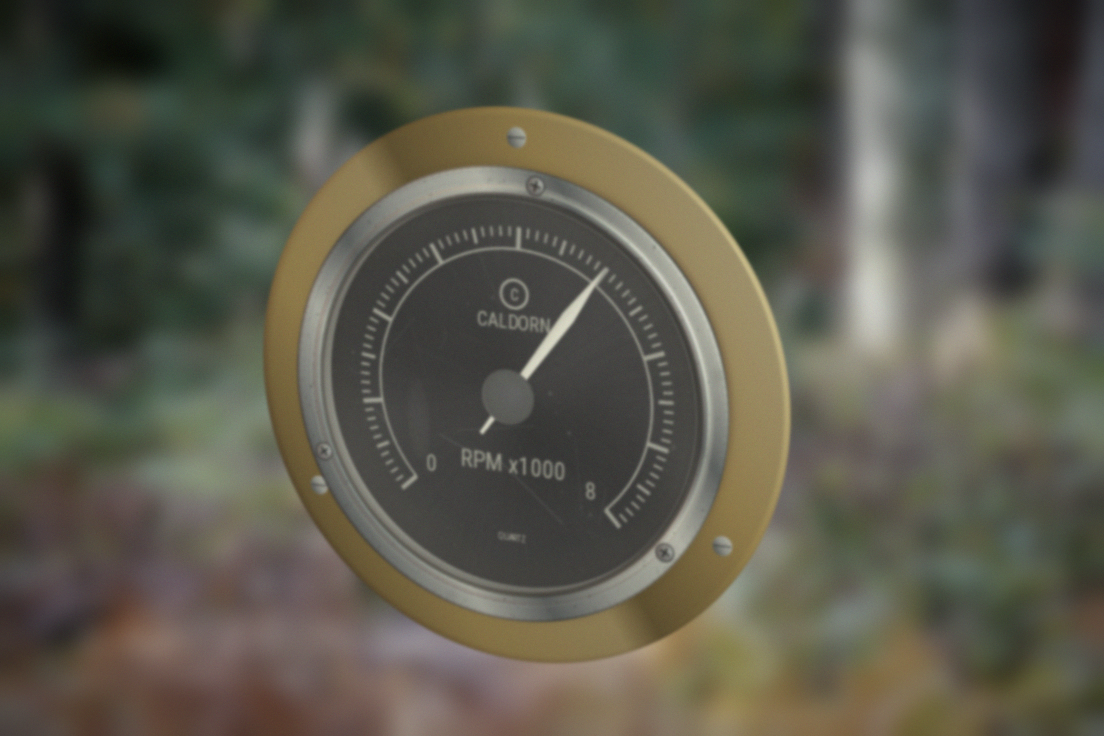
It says 5000 rpm
